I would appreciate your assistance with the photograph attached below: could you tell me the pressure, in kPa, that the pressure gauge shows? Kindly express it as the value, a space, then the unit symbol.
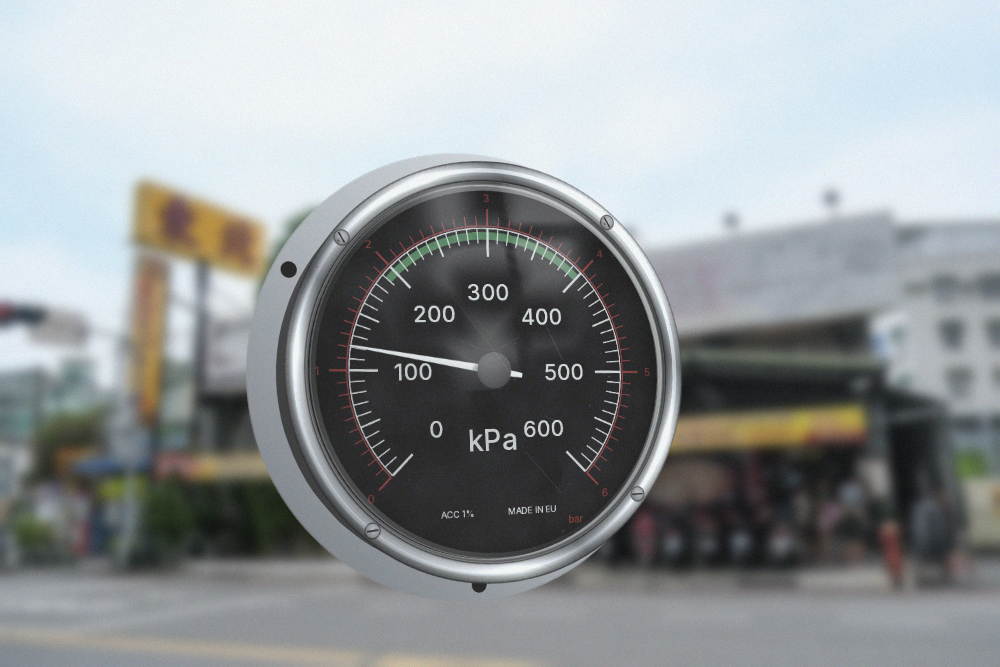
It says 120 kPa
